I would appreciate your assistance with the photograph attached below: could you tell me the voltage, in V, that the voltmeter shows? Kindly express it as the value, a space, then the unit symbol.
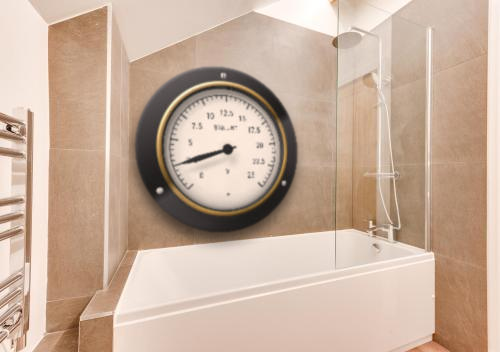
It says 2.5 V
